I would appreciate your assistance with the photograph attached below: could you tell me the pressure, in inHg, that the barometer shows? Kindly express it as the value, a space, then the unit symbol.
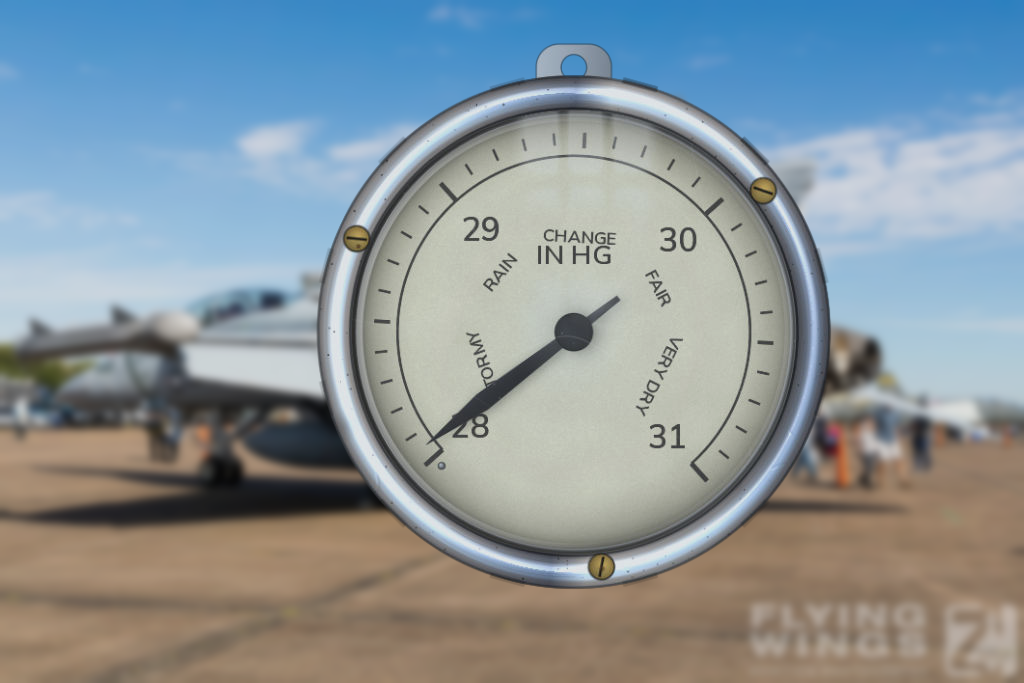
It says 28.05 inHg
